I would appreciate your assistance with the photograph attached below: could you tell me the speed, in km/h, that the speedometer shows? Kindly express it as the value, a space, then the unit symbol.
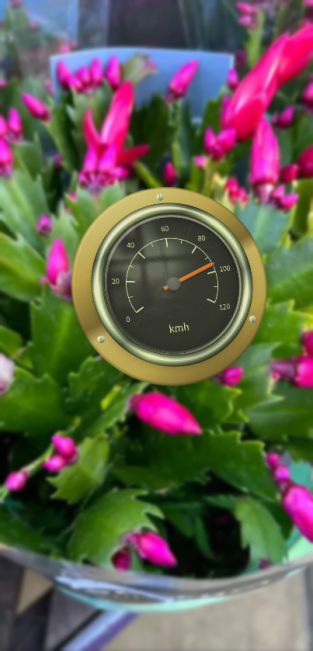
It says 95 km/h
